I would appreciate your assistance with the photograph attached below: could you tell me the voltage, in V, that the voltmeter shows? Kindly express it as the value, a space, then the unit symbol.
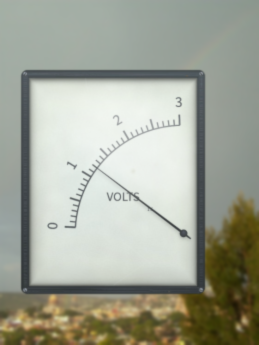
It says 1.2 V
